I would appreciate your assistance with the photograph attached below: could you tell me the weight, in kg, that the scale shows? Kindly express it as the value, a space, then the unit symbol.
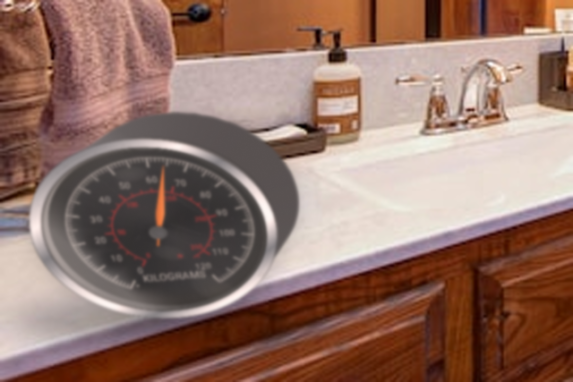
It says 65 kg
